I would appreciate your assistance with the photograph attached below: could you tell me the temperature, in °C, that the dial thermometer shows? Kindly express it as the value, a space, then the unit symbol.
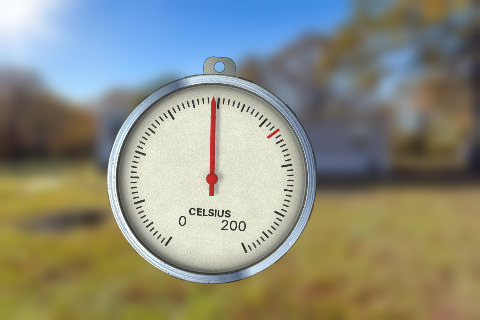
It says 97.5 °C
